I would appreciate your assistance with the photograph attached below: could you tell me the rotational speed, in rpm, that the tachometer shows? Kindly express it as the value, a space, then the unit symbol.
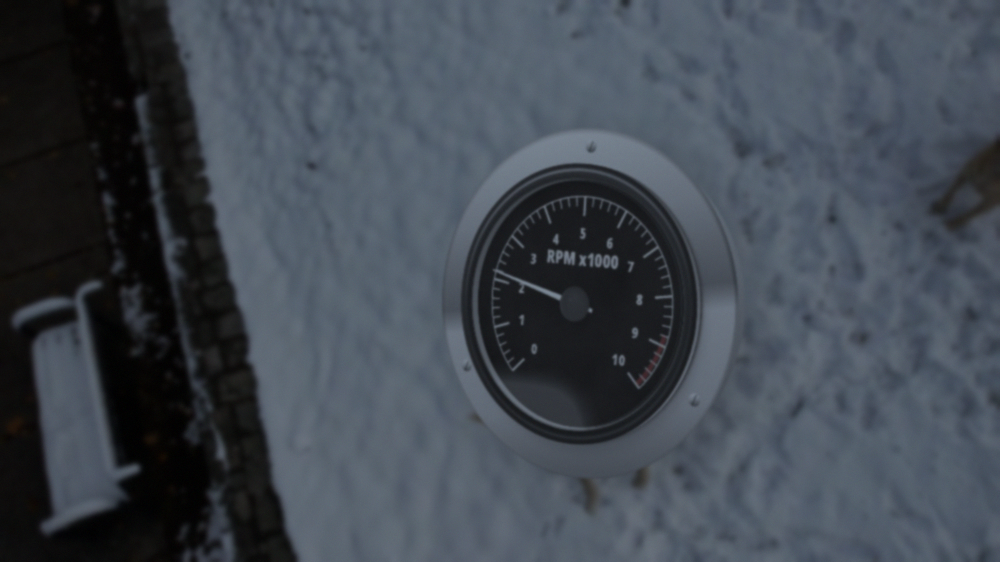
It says 2200 rpm
